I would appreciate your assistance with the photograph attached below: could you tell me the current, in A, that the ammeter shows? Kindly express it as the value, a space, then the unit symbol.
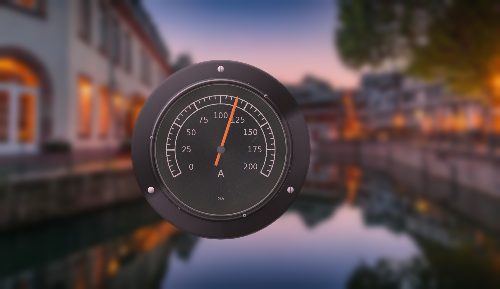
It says 115 A
